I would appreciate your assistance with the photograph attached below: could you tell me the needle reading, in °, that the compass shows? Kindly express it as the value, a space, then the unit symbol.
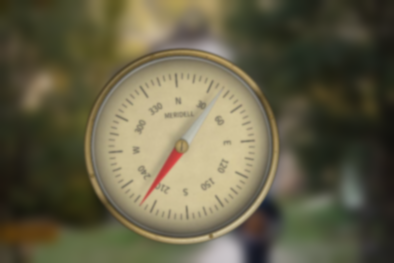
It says 220 °
